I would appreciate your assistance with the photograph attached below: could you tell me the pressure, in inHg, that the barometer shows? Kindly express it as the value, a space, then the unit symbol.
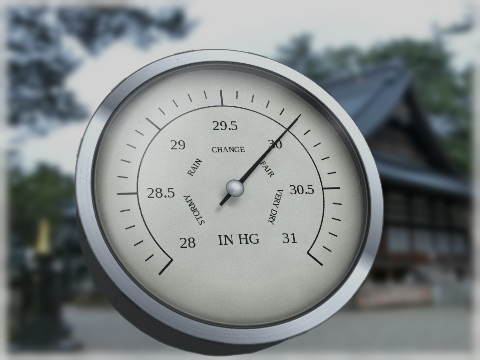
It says 30 inHg
